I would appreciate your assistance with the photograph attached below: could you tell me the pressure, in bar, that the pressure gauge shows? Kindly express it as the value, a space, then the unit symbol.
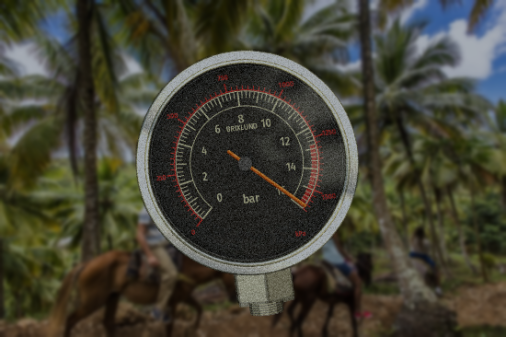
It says 15.8 bar
